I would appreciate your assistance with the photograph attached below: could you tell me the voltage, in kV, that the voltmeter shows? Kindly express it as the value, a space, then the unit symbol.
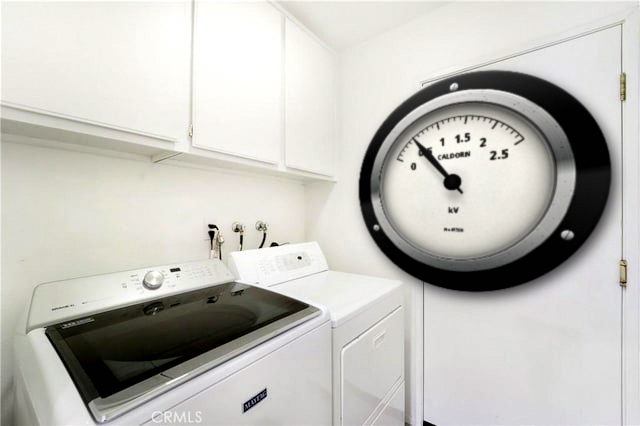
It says 0.5 kV
